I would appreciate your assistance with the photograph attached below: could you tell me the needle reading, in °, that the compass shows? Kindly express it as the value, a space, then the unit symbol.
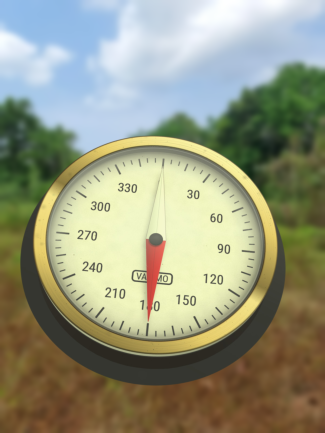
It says 180 °
